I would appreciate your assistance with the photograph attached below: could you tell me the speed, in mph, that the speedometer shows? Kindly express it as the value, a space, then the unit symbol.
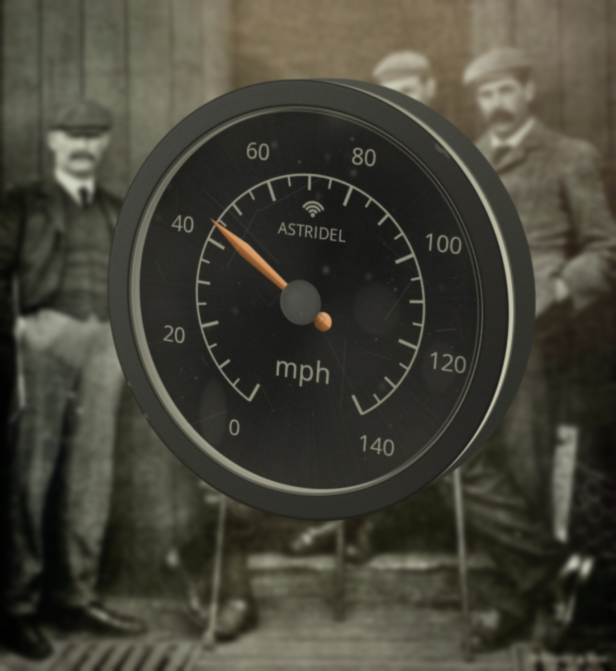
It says 45 mph
